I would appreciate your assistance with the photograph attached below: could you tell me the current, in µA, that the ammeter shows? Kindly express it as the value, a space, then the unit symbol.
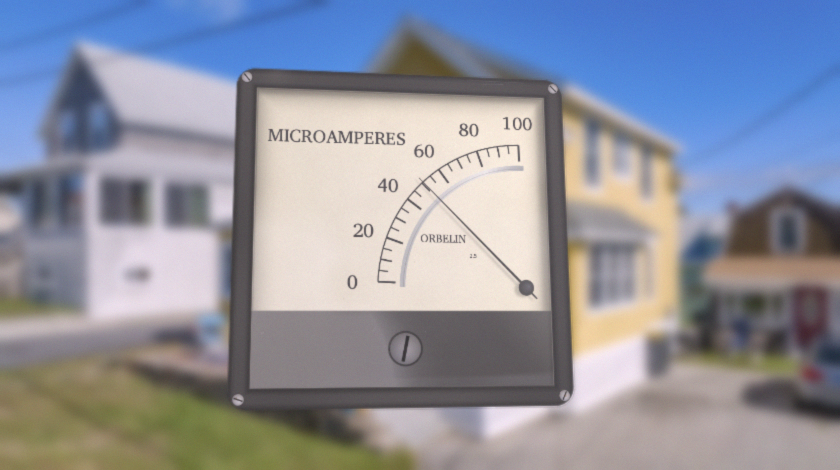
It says 50 µA
